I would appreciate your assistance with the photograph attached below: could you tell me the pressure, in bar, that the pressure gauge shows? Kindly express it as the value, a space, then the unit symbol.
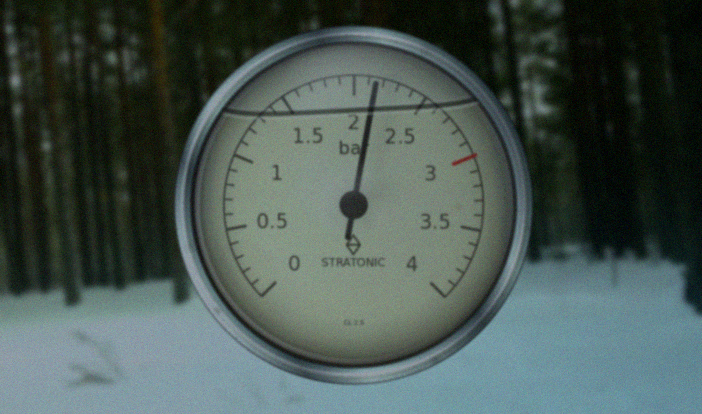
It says 2.15 bar
